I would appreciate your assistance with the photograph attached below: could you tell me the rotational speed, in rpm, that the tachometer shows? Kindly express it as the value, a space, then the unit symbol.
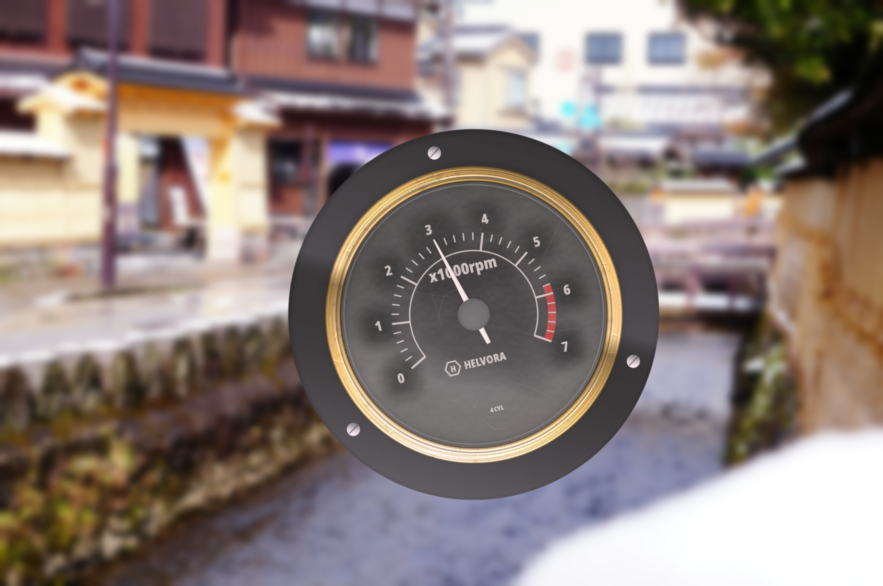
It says 3000 rpm
